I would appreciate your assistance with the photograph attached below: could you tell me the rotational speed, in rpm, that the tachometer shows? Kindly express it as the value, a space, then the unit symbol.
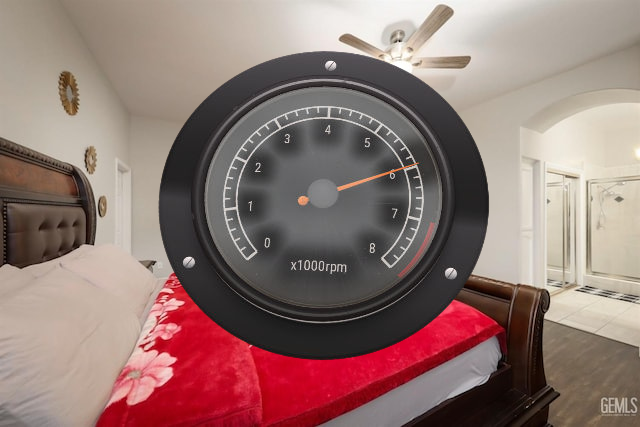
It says 6000 rpm
